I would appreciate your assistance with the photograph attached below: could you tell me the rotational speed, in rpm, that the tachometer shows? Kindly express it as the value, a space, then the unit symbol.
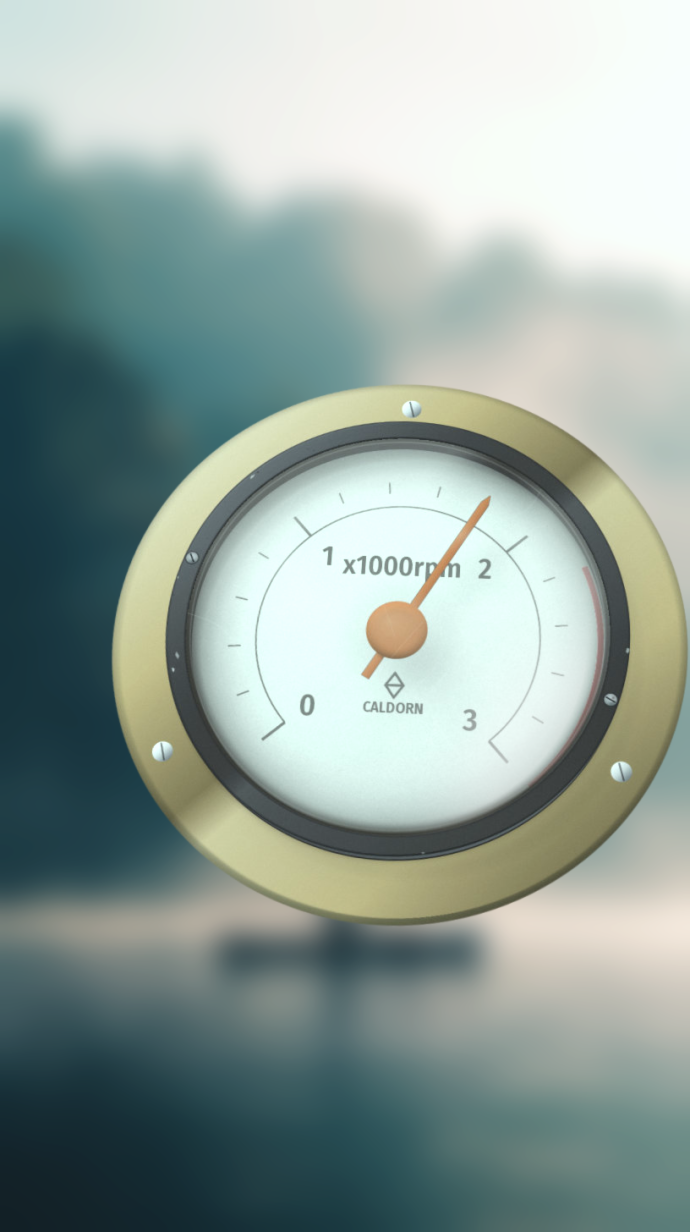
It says 1800 rpm
